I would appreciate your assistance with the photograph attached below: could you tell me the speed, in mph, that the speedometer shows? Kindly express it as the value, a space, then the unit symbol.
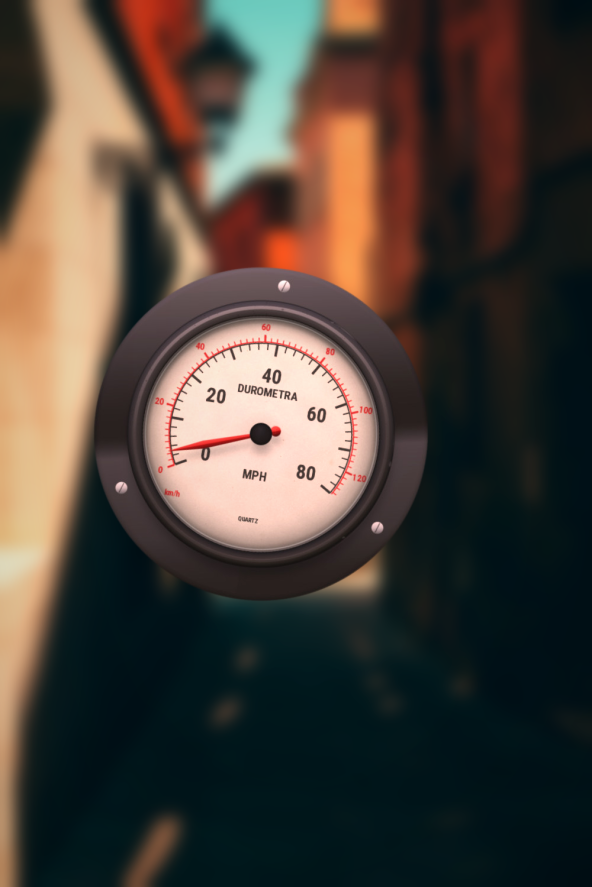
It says 3 mph
